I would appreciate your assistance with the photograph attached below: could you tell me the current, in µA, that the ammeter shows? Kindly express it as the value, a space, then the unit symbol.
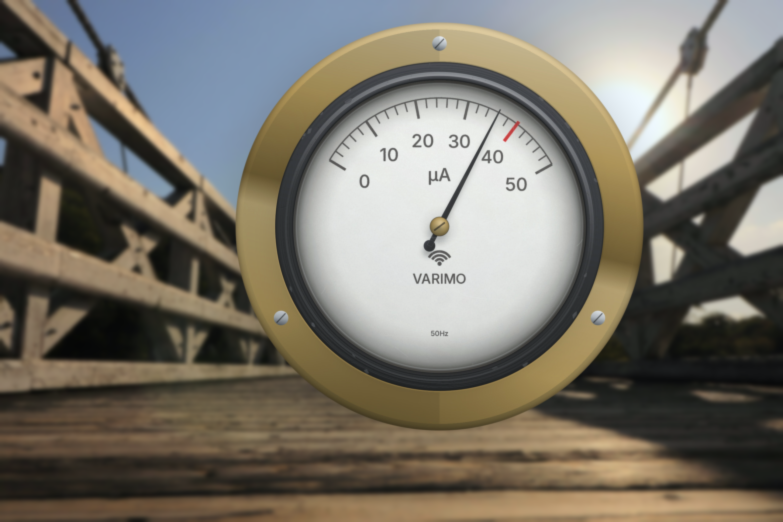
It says 36 µA
